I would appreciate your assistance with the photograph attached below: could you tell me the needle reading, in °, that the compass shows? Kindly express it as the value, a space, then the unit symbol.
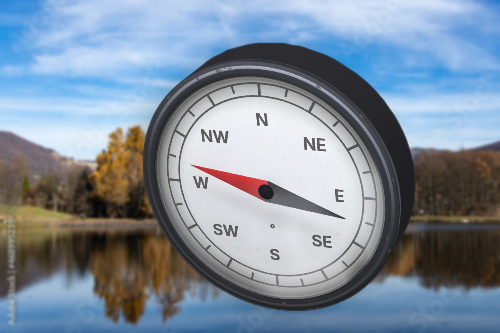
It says 285 °
